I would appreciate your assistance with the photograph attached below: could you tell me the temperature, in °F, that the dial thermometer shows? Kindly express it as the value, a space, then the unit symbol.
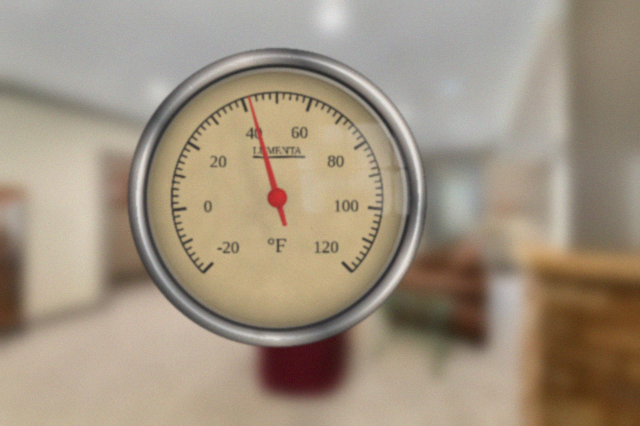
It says 42 °F
